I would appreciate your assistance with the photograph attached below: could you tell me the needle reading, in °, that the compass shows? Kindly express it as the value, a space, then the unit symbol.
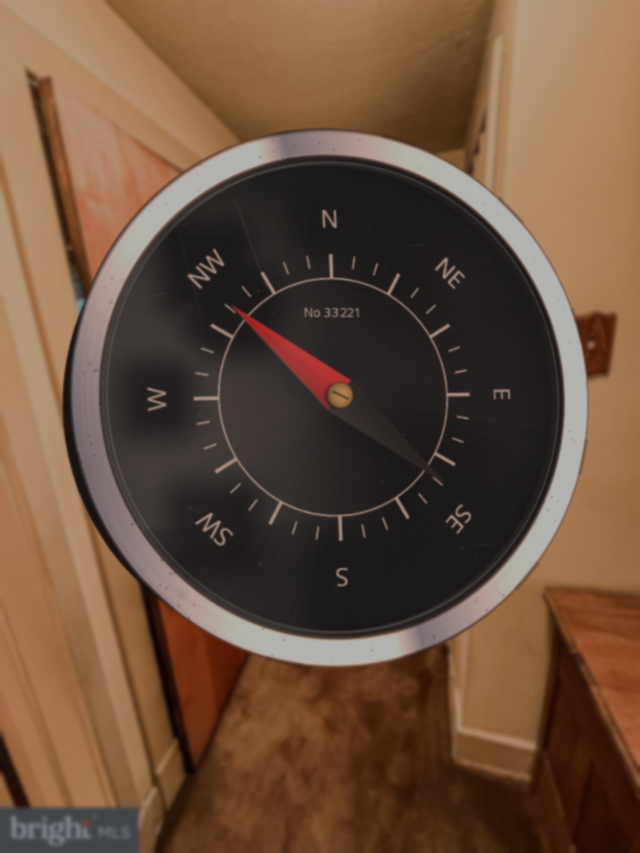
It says 310 °
